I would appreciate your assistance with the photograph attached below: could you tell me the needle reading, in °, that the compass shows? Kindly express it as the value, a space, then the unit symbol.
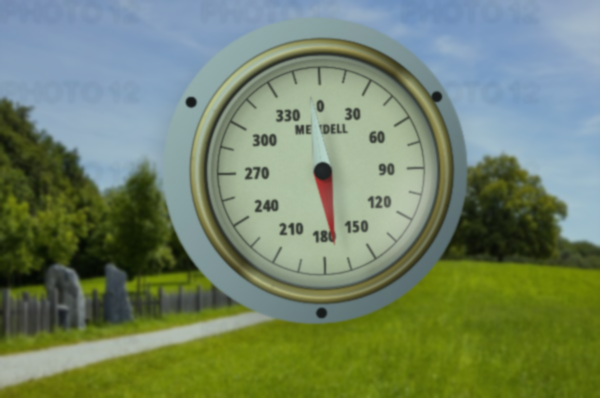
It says 172.5 °
